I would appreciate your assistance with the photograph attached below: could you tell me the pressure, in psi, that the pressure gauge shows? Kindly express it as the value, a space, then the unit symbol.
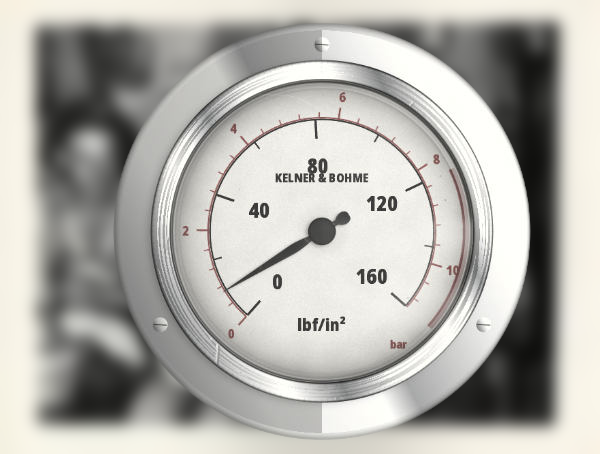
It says 10 psi
